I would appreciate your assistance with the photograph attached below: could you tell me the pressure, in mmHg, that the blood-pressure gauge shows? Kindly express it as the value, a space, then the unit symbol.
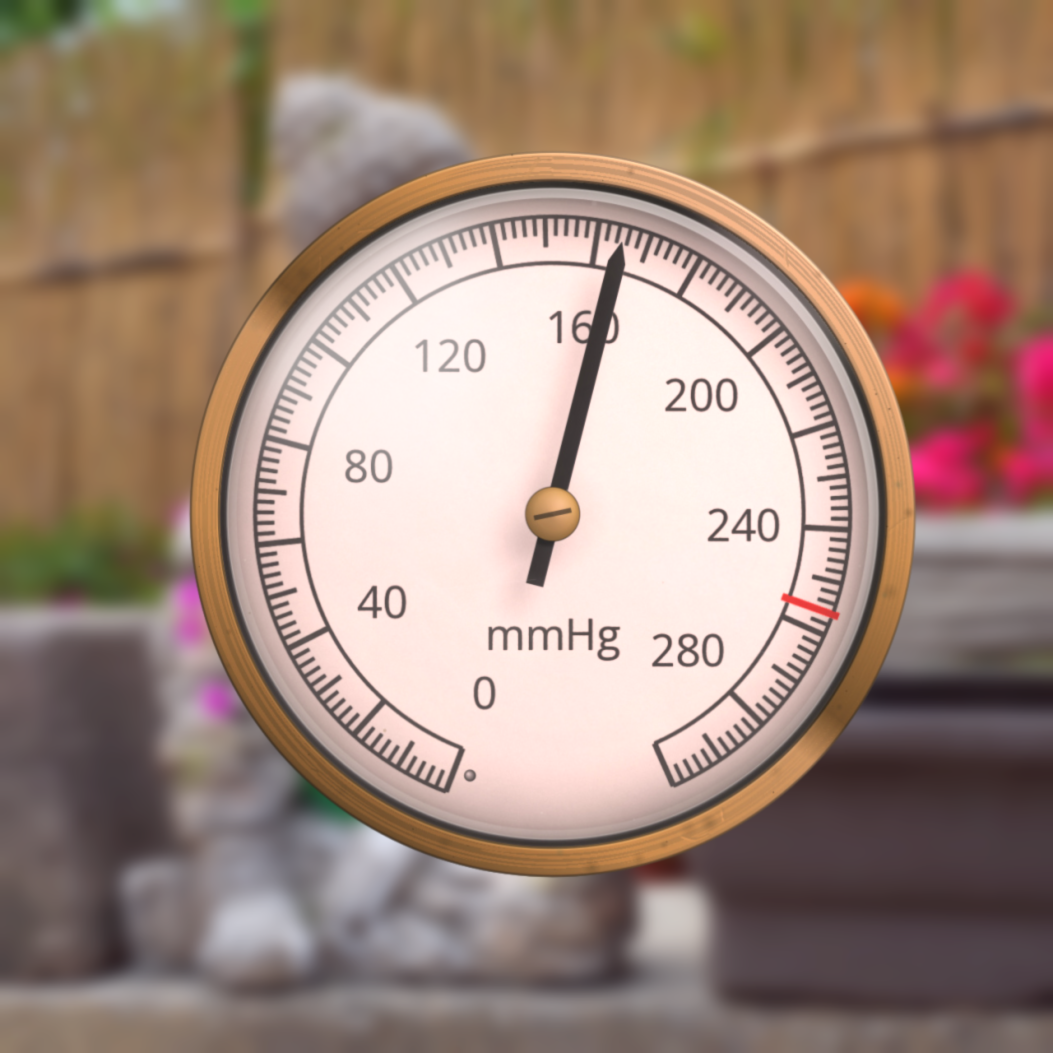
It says 165 mmHg
